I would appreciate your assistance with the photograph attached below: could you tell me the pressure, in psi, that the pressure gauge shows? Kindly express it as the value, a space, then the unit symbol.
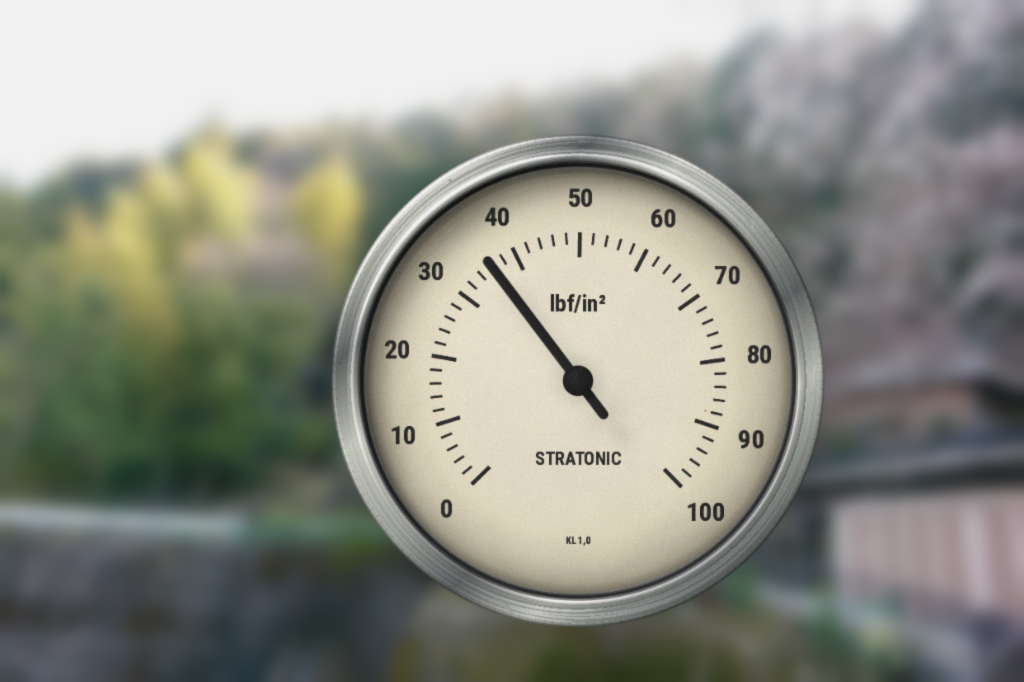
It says 36 psi
